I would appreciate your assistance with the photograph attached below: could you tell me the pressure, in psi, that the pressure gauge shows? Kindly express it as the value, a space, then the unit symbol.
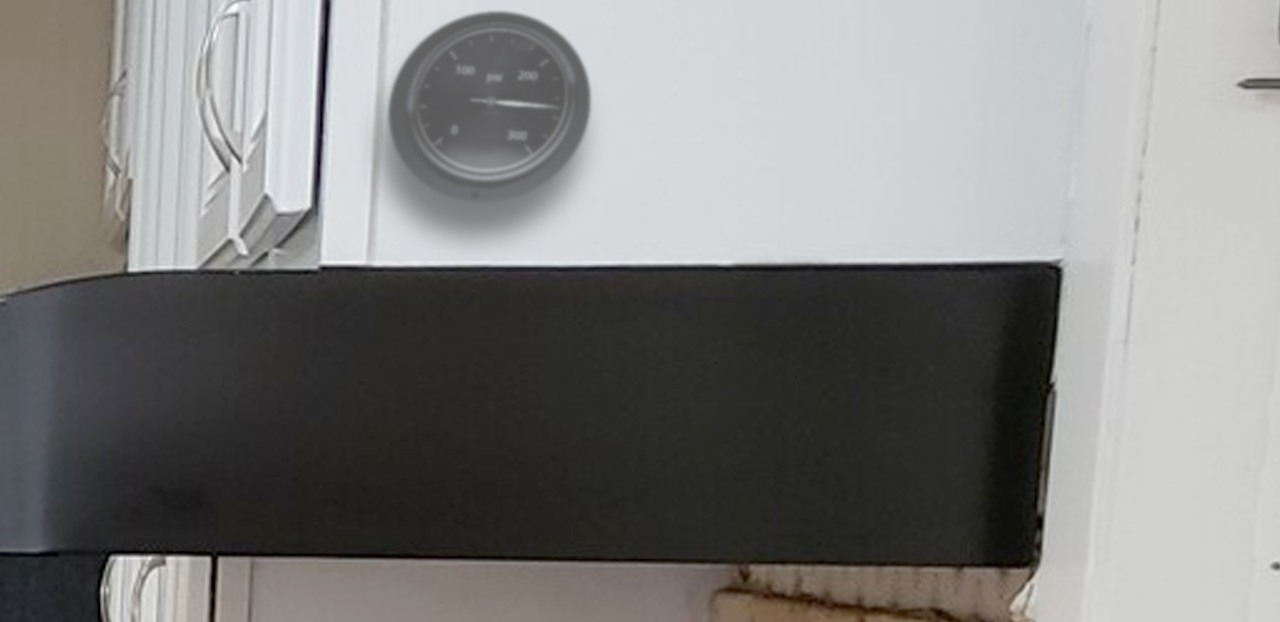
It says 250 psi
